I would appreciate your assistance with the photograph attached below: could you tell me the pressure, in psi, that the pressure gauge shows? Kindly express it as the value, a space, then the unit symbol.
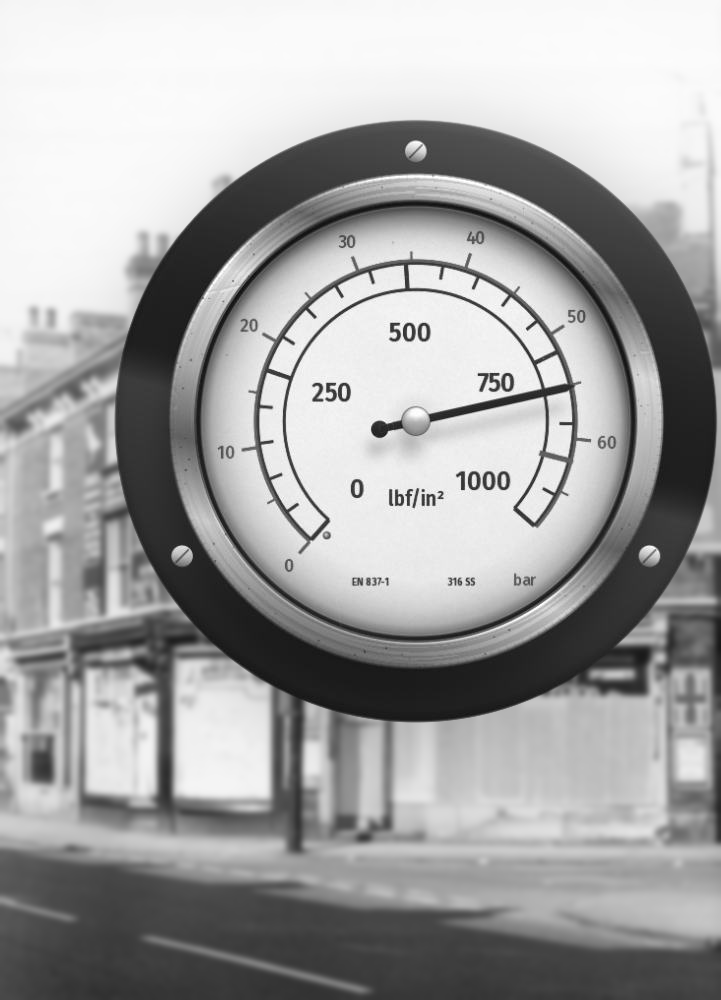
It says 800 psi
